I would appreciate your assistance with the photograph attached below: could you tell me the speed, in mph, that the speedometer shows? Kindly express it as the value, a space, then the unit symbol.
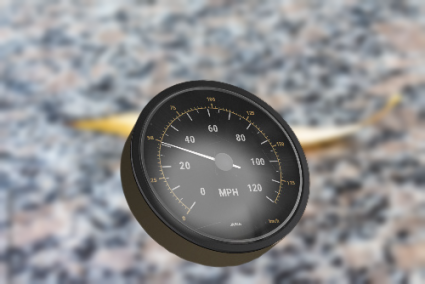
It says 30 mph
